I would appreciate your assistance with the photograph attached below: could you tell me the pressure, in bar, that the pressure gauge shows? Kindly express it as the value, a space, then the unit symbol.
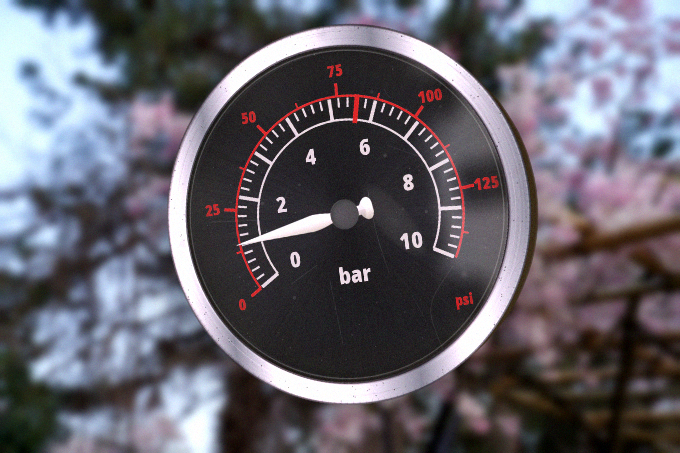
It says 1 bar
